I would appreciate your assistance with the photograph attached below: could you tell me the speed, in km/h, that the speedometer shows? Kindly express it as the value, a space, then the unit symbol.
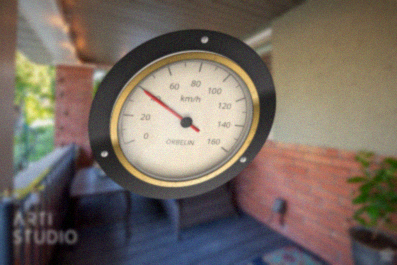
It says 40 km/h
